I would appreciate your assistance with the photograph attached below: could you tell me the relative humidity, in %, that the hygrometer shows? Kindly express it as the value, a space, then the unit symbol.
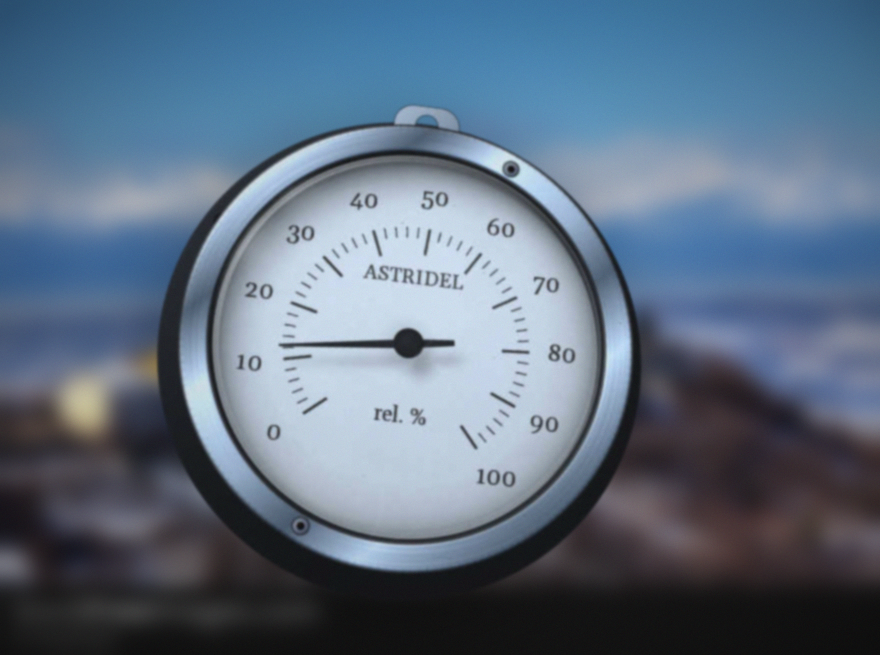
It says 12 %
